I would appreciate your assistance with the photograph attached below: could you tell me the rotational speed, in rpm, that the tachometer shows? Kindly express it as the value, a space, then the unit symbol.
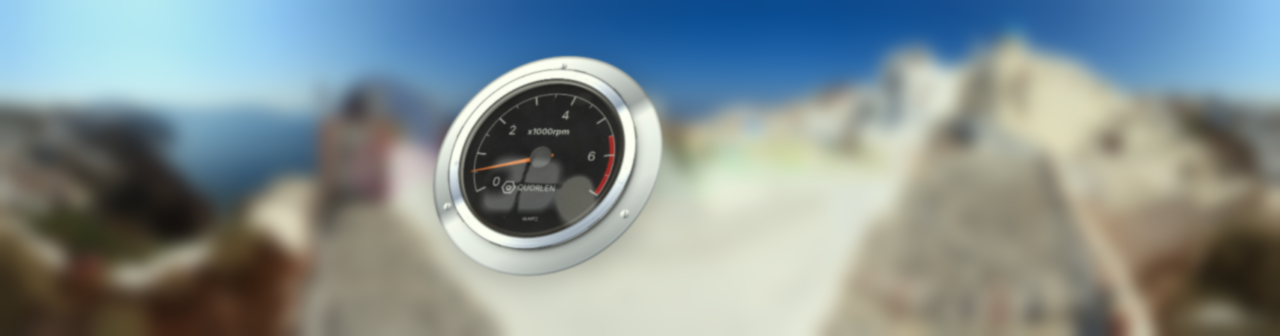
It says 500 rpm
